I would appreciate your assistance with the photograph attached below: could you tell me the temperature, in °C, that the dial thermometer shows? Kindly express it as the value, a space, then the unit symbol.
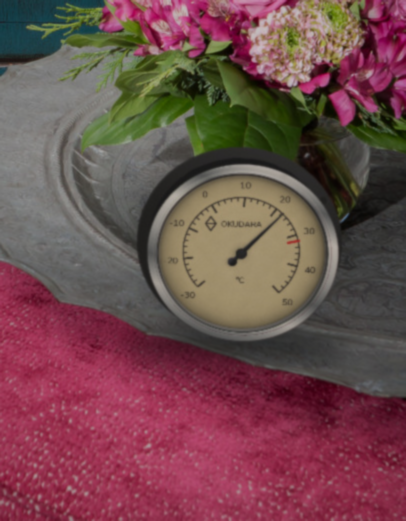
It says 22 °C
